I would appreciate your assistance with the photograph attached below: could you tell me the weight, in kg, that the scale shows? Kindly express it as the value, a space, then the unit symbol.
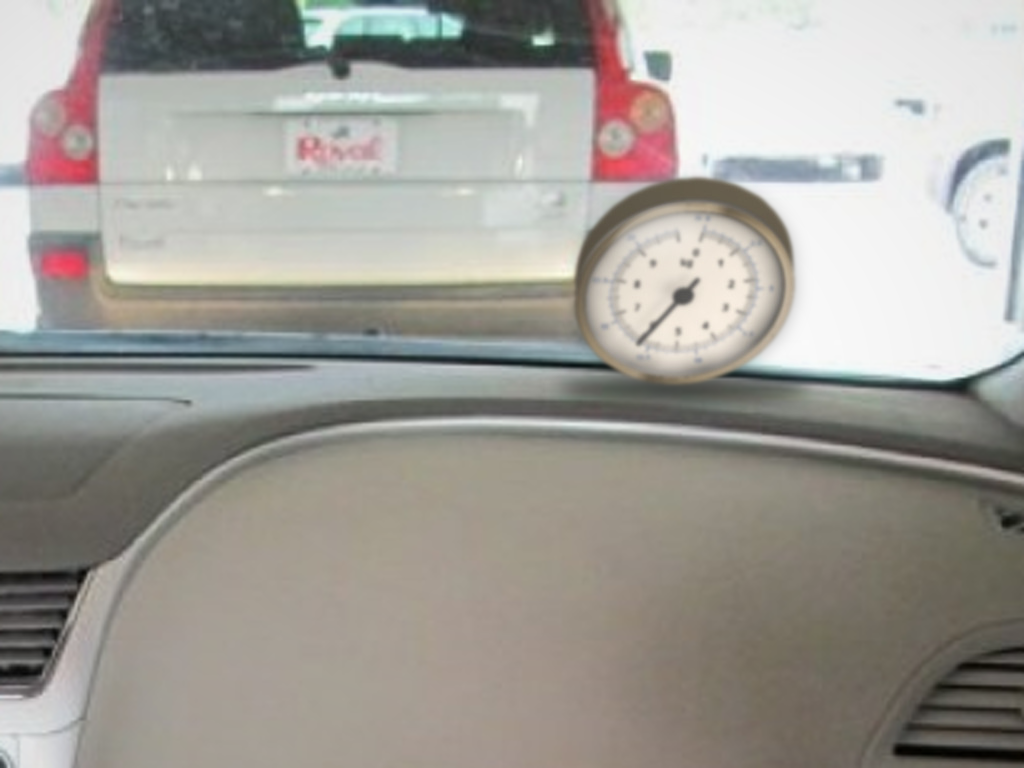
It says 6 kg
